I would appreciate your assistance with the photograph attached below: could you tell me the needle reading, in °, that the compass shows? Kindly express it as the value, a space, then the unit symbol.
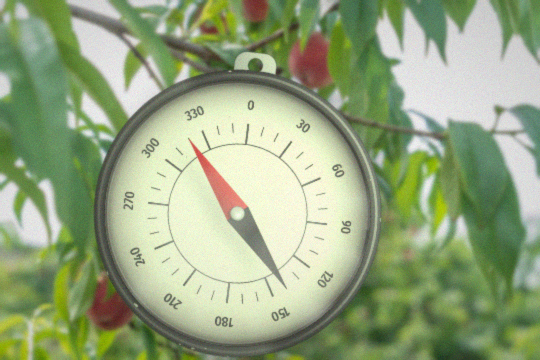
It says 320 °
